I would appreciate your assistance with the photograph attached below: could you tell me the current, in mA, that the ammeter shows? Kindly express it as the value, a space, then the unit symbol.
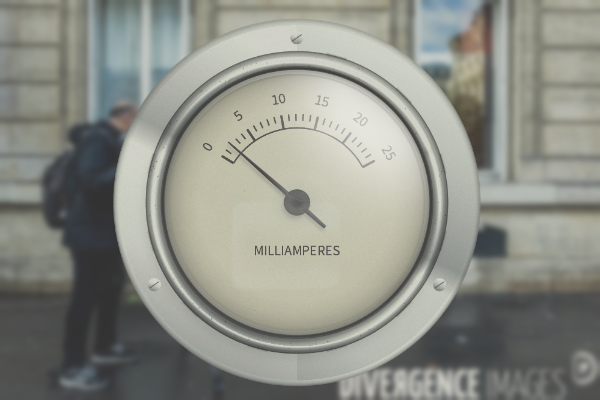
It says 2 mA
